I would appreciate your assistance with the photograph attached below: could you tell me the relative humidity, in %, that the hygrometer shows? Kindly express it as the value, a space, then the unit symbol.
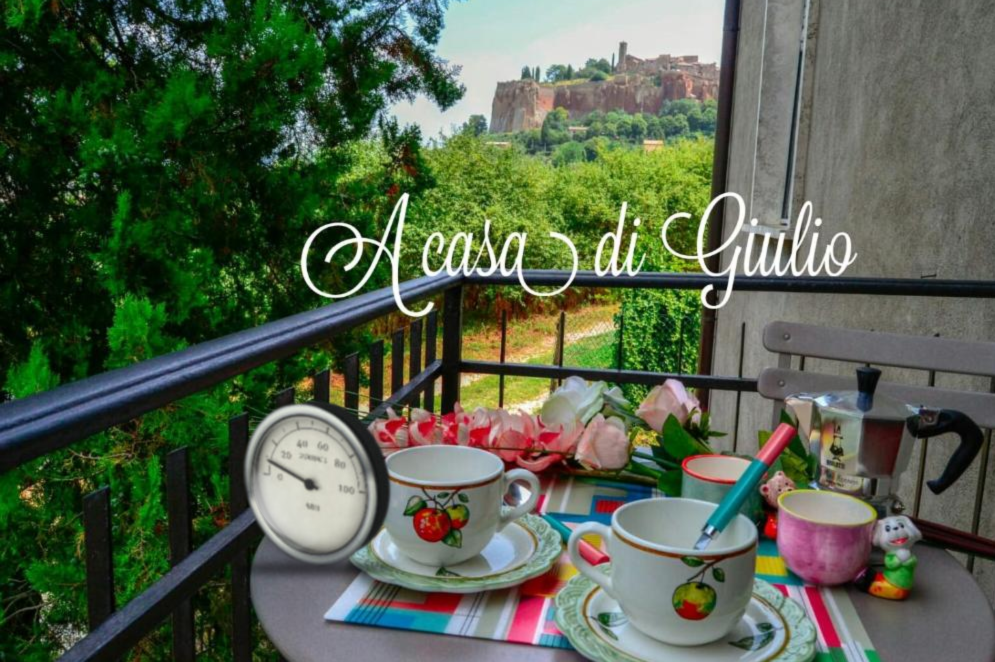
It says 10 %
